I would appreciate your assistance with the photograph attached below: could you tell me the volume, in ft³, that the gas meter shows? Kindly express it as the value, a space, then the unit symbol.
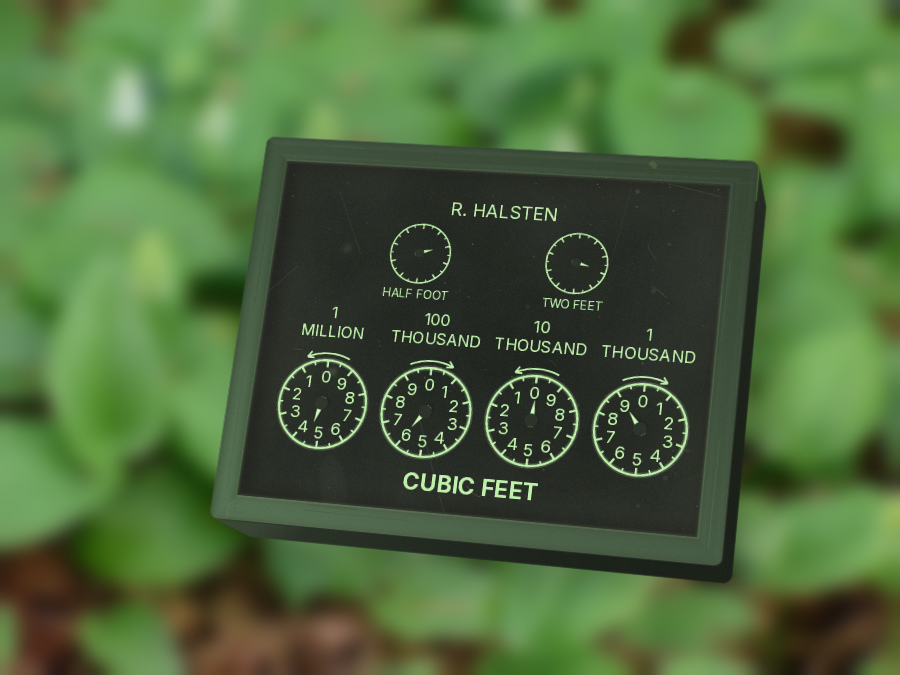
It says 459900 ft³
